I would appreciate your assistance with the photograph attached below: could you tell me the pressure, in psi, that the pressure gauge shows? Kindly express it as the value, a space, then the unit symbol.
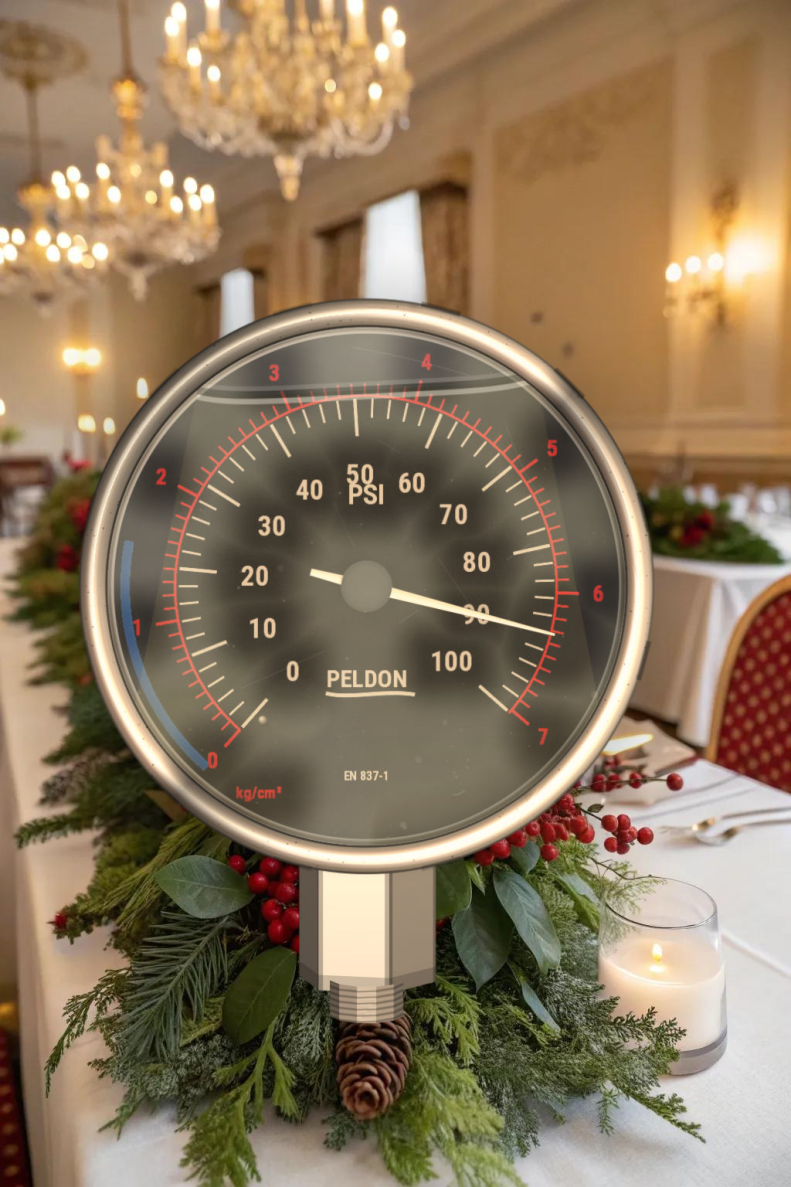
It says 90 psi
